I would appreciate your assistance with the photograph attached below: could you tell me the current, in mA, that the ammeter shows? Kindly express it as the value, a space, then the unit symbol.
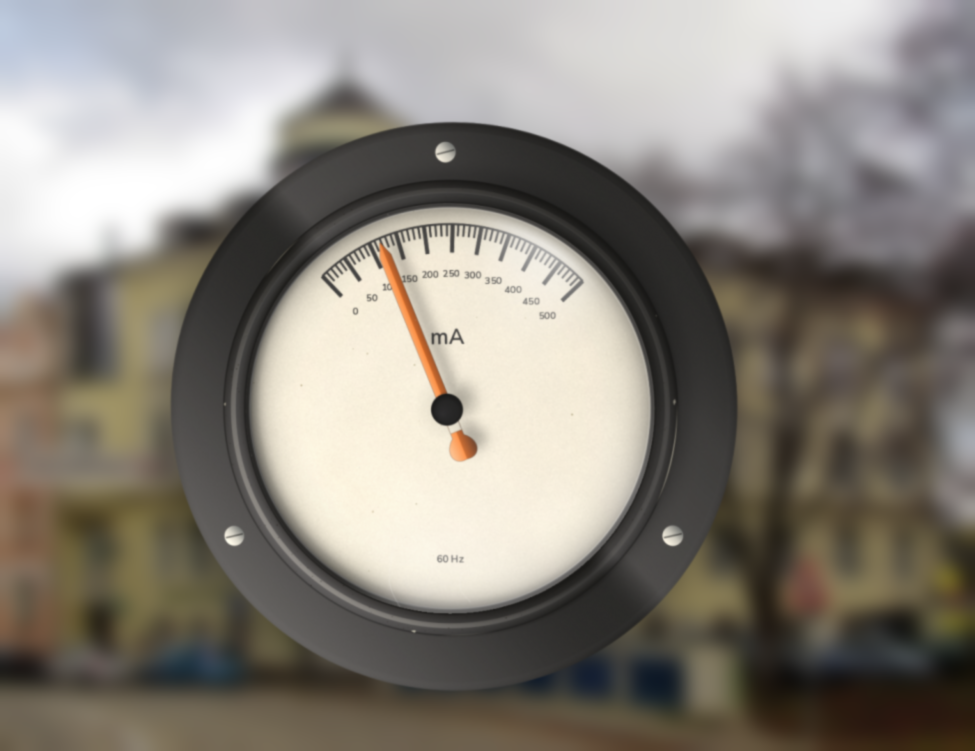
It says 120 mA
